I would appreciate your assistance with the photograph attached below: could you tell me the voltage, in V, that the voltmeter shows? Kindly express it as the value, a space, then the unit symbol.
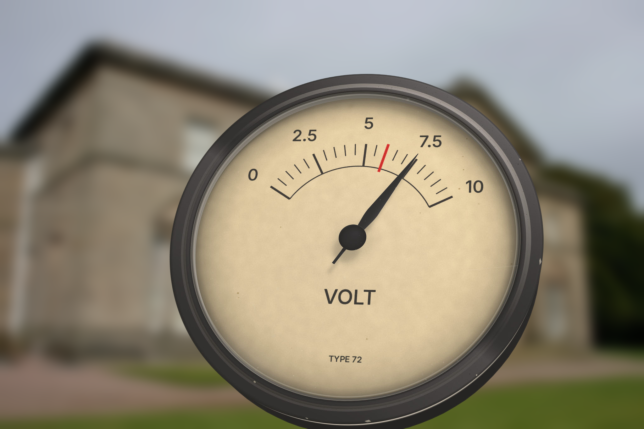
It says 7.5 V
